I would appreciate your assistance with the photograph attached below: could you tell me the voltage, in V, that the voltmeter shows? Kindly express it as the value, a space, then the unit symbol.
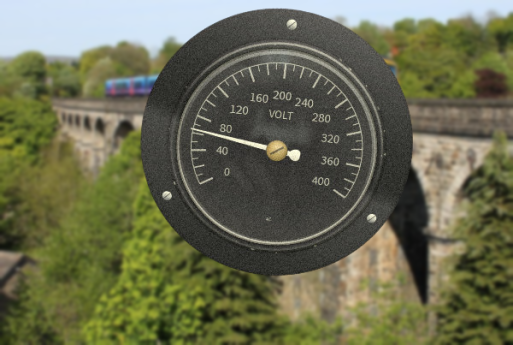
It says 65 V
